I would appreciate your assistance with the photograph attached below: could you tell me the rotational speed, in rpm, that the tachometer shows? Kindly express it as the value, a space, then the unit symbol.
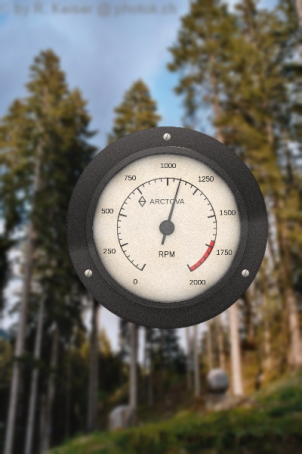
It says 1100 rpm
